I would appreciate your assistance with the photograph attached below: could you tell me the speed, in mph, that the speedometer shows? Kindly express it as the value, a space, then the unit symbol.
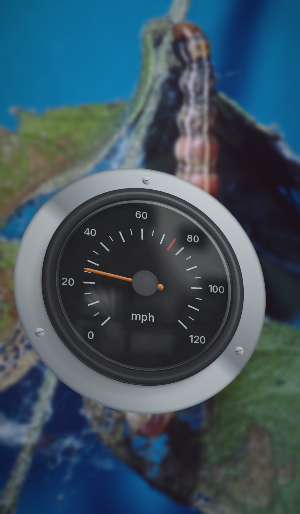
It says 25 mph
